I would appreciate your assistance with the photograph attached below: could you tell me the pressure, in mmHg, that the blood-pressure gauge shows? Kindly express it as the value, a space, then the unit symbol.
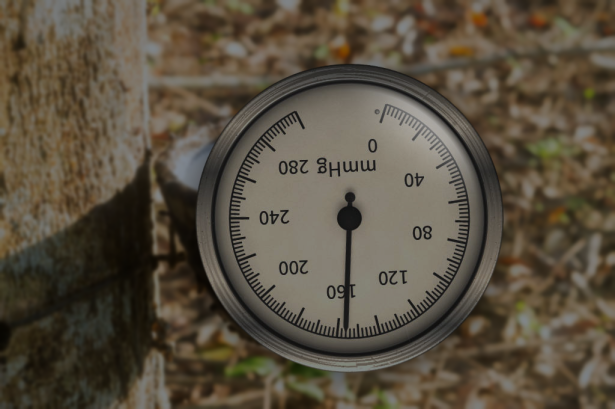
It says 156 mmHg
